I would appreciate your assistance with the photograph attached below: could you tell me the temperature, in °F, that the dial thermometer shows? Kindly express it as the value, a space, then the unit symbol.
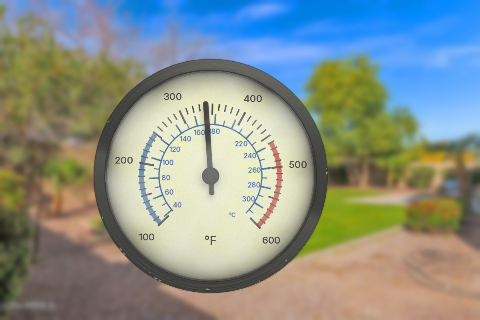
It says 340 °F
